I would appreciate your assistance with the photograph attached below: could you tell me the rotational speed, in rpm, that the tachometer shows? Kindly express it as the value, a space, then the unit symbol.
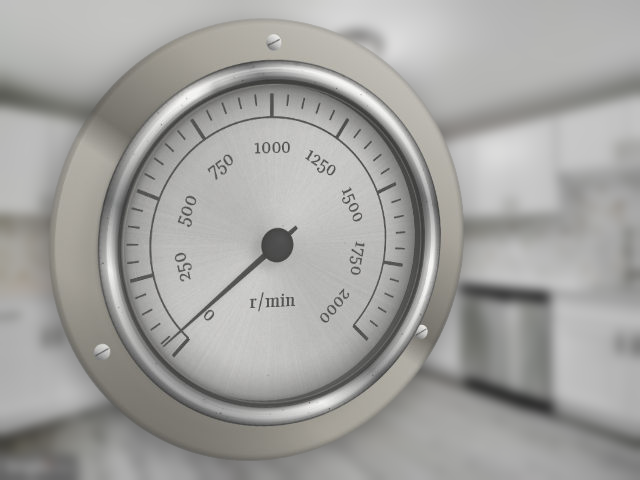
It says 50 rpm
